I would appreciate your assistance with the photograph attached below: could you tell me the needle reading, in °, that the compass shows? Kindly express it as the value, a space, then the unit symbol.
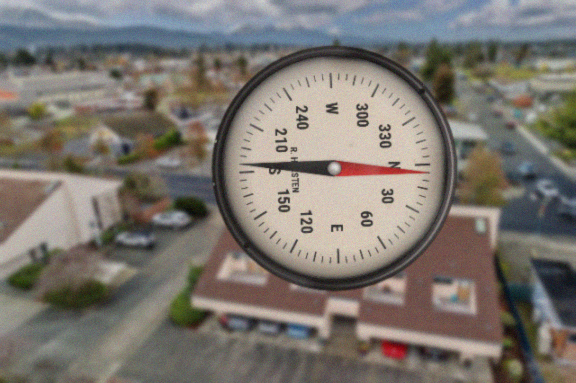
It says 5 °
